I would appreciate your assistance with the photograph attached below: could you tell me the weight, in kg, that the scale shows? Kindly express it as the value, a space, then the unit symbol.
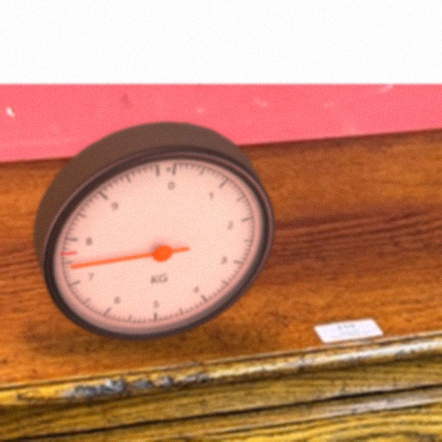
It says 7.5 kg
